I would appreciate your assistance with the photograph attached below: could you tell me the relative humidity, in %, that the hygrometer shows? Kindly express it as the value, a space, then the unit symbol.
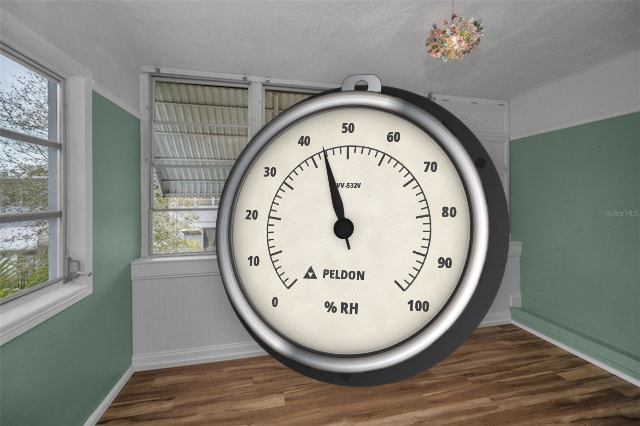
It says 44 %
